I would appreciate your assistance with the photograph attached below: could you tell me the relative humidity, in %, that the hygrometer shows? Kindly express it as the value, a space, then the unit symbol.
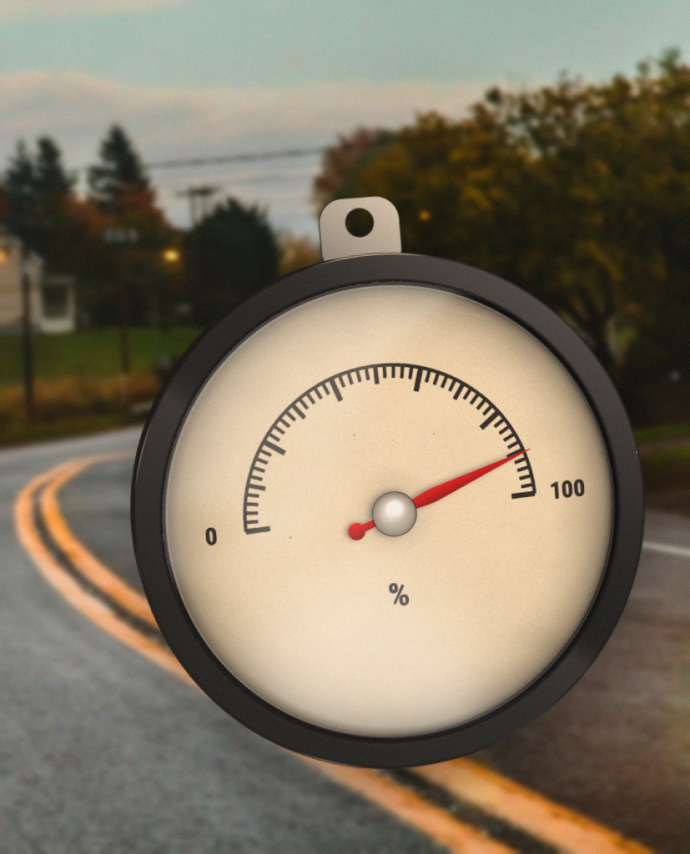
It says 90 %
